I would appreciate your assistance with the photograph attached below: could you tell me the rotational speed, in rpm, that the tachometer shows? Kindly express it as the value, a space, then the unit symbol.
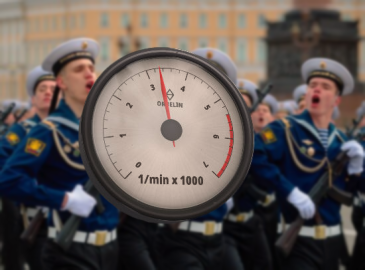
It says 3300 rpm
